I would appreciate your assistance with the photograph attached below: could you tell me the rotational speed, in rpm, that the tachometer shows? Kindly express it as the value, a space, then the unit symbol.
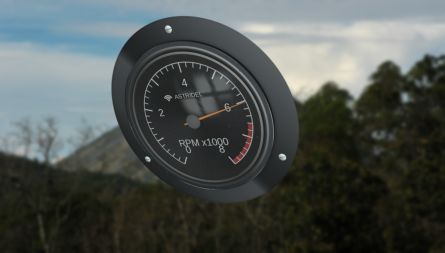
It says 6000 rpm
